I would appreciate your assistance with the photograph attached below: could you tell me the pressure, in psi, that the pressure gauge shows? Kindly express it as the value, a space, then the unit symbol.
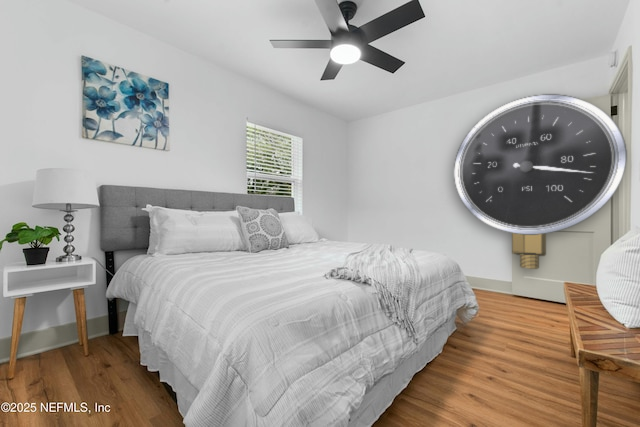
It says 87.5 psi
